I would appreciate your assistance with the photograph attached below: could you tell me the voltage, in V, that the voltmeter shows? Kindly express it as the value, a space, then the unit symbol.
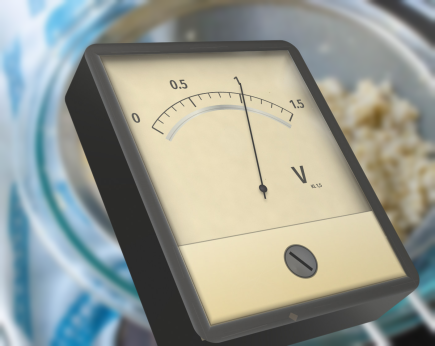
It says 1 V
